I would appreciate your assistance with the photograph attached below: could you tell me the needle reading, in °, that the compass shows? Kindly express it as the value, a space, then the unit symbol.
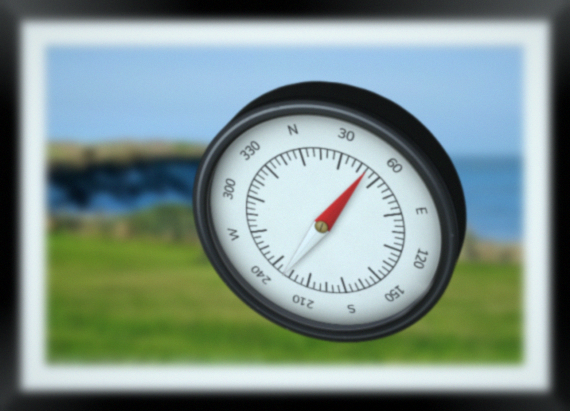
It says 50 °
